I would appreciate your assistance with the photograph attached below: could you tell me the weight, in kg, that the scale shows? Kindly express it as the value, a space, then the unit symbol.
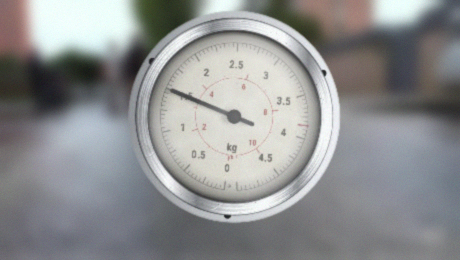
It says 1.5 kg
